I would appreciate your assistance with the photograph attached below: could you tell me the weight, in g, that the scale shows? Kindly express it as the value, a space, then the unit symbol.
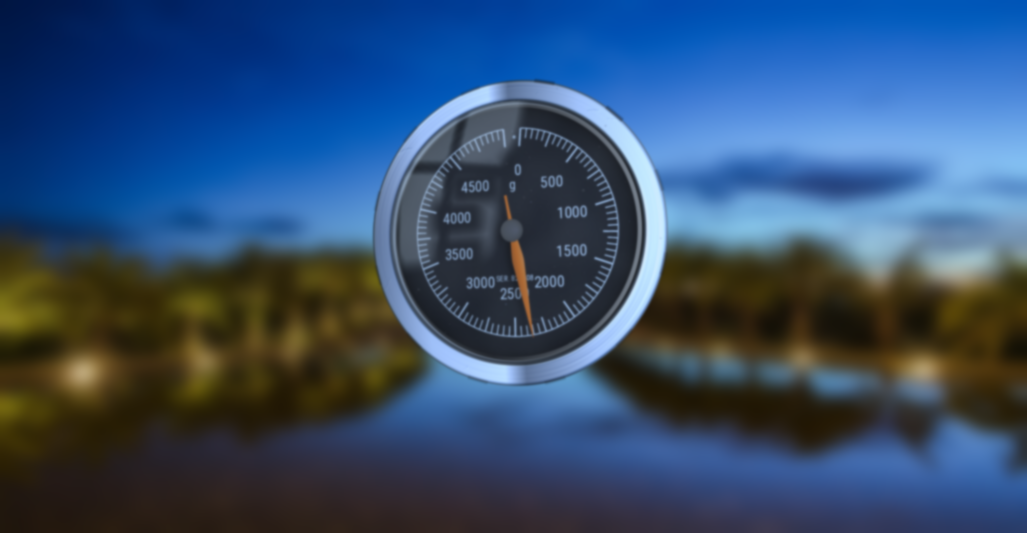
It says 2350 g
